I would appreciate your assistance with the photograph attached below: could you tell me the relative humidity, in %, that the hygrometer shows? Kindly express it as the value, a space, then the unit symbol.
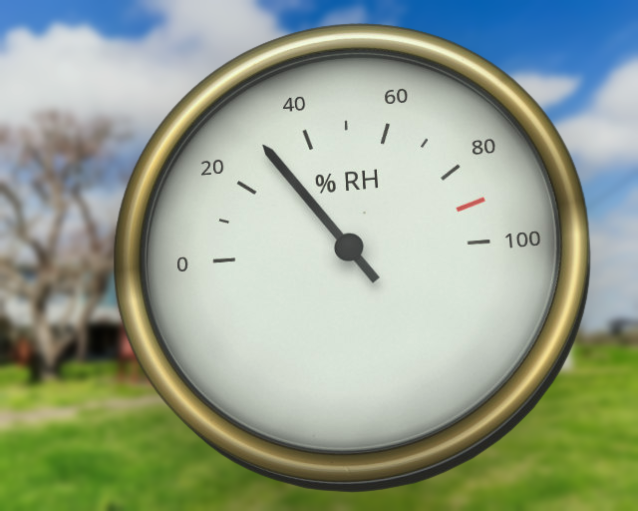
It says 30 %
